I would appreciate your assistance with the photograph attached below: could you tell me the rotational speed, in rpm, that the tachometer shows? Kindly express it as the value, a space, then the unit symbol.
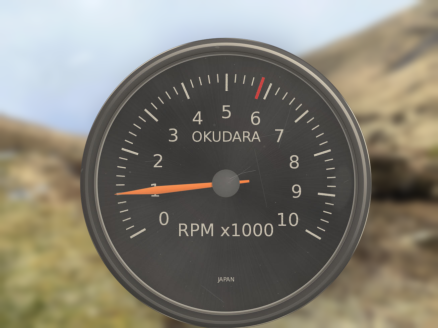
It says 1000 rpm
